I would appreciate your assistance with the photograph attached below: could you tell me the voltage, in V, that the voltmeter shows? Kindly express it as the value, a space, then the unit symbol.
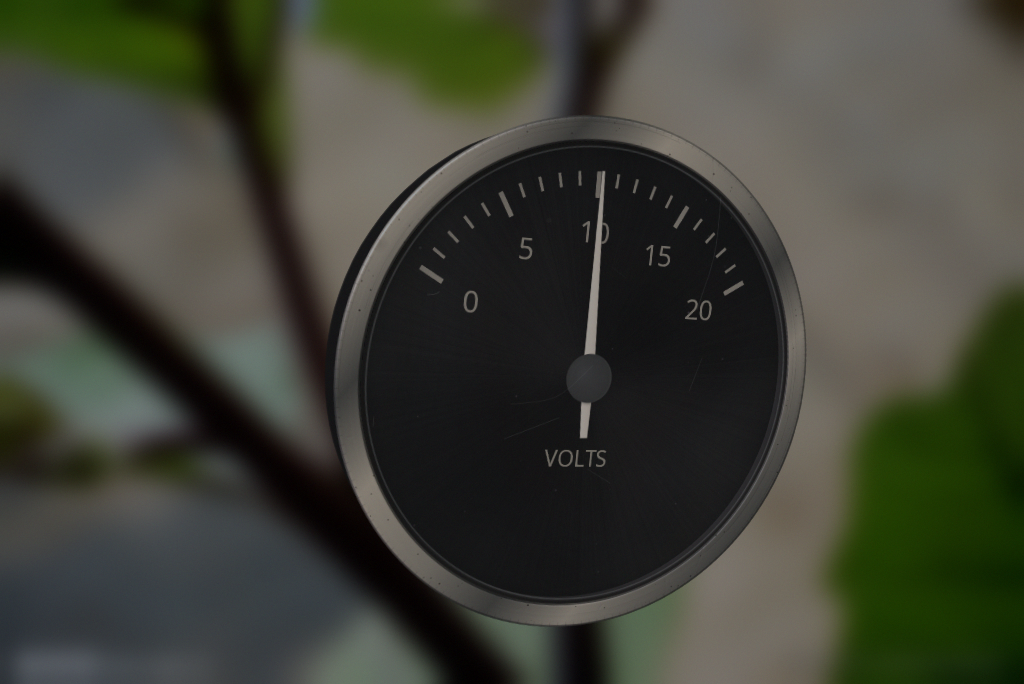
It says 10 V
